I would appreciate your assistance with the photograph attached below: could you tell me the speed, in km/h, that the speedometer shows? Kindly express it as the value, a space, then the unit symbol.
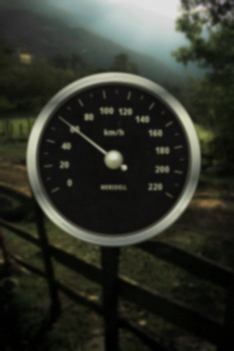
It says 60 km/h
